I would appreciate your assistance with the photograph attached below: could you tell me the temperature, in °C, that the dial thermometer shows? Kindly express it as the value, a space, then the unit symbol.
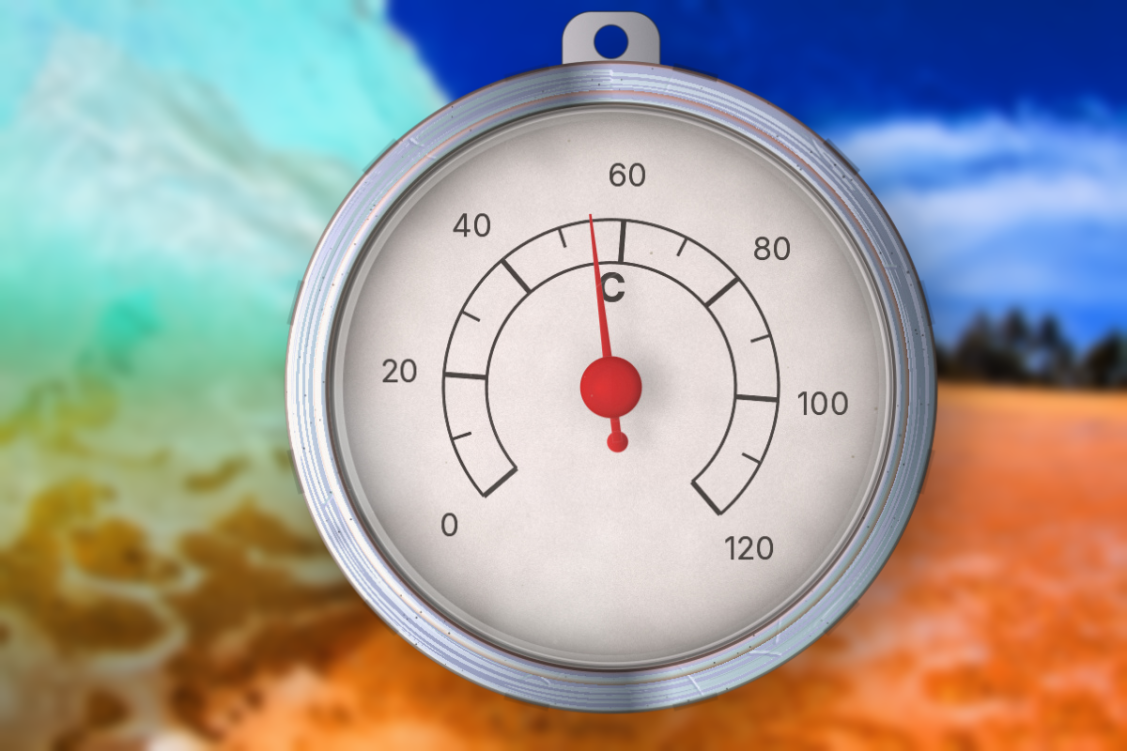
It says 55 °C
